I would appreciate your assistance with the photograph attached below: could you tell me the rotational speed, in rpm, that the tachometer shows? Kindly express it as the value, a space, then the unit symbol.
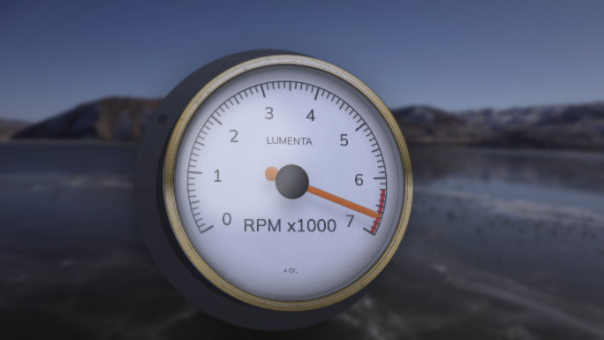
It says 6700 rpm
